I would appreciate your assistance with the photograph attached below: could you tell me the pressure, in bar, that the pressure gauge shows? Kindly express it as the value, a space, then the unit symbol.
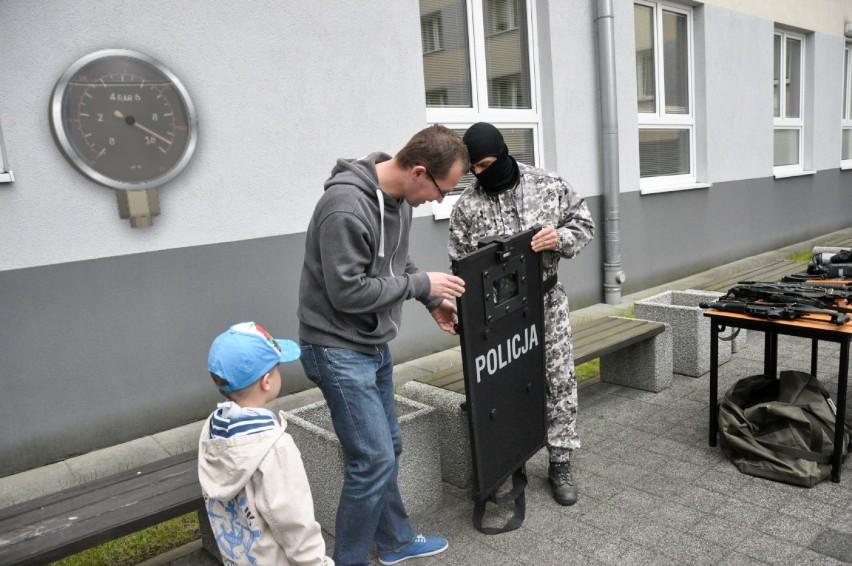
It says 9.5 bar
